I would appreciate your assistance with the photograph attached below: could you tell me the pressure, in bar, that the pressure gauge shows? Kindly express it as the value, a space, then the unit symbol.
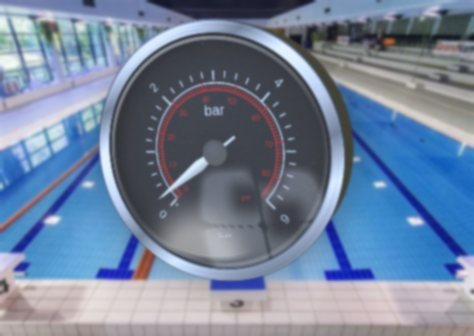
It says 0.2 bar
